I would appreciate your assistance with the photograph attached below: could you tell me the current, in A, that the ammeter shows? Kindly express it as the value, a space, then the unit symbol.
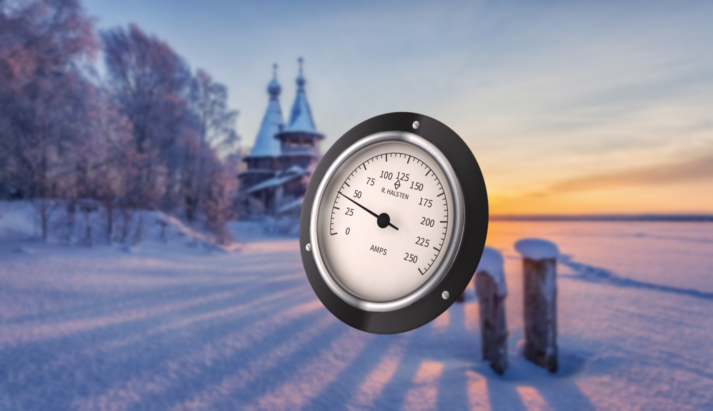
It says 40 A
